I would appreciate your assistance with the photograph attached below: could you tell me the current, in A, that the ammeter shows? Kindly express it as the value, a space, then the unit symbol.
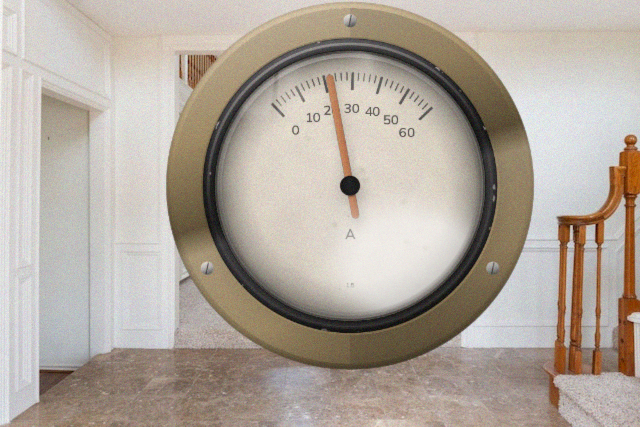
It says 22 A
